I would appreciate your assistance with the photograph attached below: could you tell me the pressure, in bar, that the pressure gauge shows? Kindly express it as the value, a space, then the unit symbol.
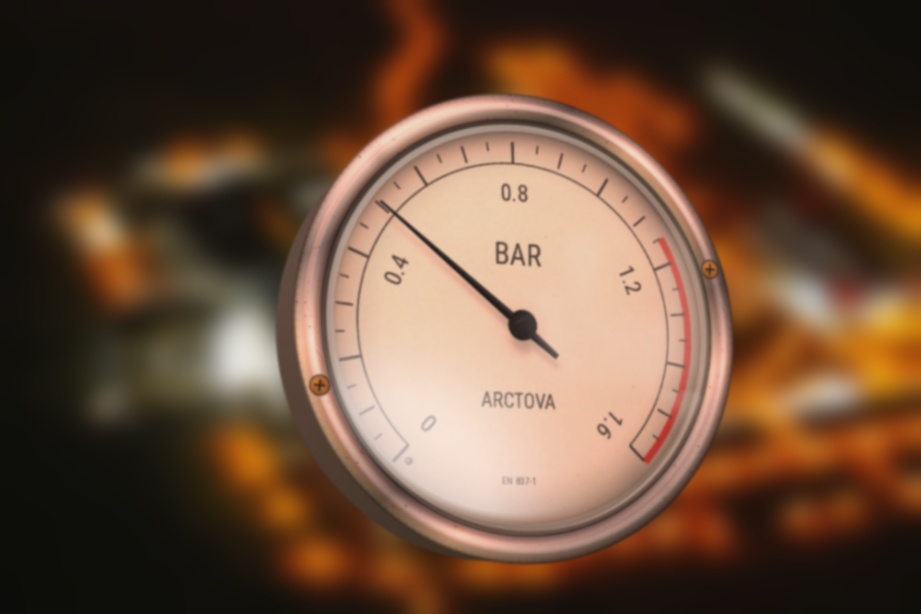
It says 0.5 bar
